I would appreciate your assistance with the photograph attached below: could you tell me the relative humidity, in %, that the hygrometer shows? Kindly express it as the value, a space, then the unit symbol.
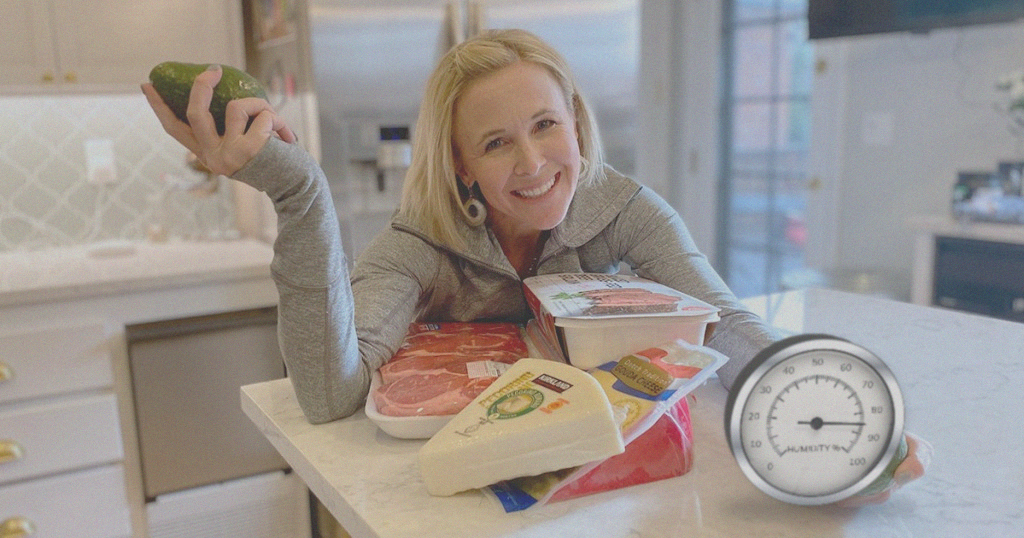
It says 85 %
